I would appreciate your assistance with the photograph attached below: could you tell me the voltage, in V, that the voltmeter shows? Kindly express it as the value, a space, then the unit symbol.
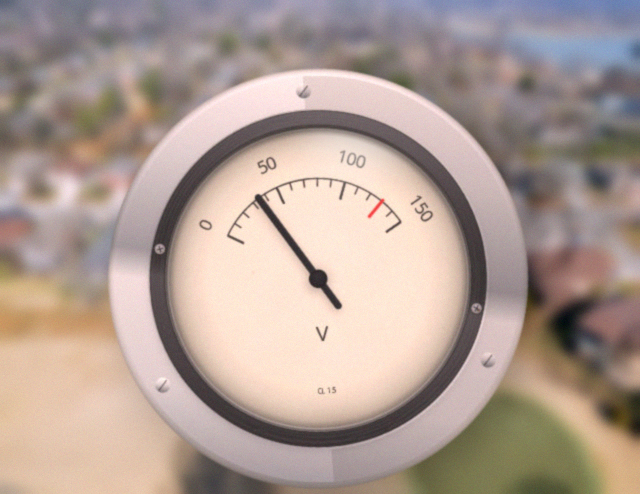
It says 35 V
